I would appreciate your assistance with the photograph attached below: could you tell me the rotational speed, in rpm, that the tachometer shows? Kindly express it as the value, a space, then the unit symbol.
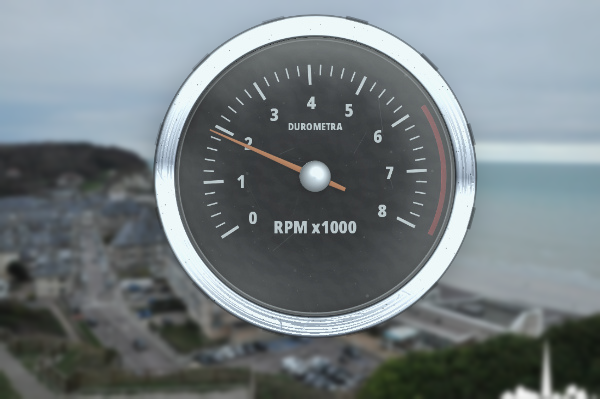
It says 1900 rpm
